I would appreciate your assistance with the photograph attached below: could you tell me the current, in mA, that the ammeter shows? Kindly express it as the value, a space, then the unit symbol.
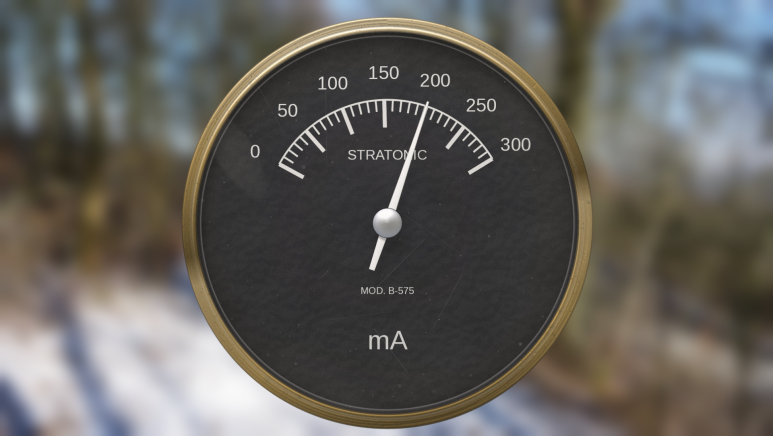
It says 200 mA
